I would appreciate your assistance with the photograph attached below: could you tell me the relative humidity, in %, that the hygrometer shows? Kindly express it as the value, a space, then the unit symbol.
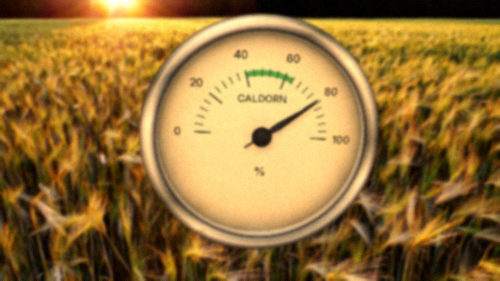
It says 80 %
